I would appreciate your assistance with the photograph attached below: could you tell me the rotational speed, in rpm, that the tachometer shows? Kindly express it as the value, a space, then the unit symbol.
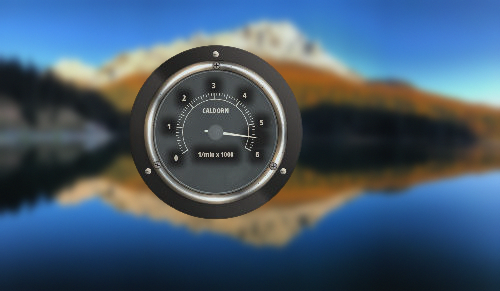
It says 5500 rpm
